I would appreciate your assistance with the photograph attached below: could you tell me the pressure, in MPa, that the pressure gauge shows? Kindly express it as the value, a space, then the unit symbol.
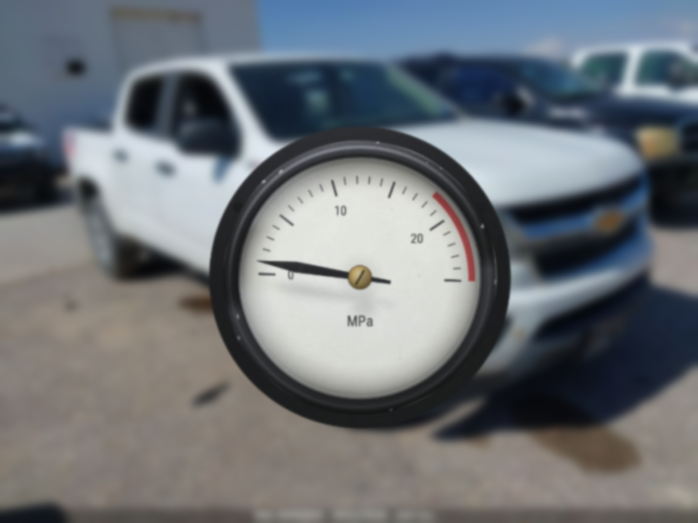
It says 1 MPa
